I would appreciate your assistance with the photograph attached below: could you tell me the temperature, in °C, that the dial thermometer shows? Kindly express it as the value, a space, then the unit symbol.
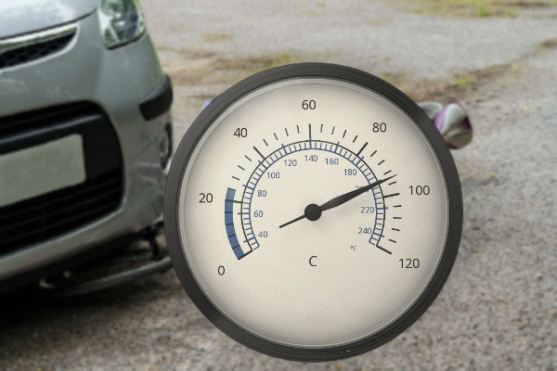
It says 94 °C
